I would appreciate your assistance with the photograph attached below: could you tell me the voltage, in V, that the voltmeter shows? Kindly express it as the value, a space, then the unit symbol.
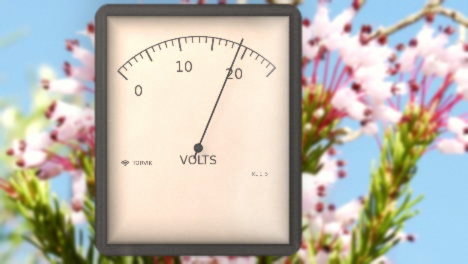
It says 19 V
